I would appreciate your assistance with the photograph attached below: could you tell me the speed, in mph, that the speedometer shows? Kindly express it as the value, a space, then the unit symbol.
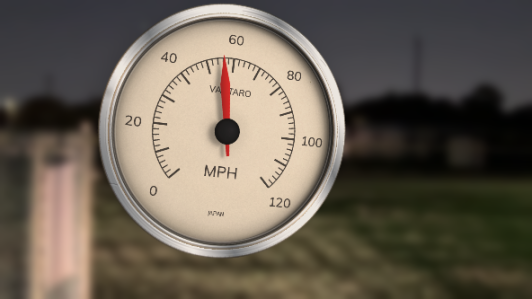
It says 56 mph
